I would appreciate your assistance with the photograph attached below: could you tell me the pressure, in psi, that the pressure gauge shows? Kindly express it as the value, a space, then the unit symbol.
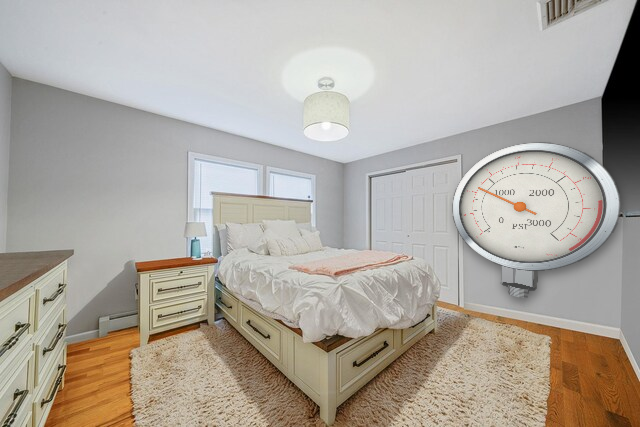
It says 800 psi
